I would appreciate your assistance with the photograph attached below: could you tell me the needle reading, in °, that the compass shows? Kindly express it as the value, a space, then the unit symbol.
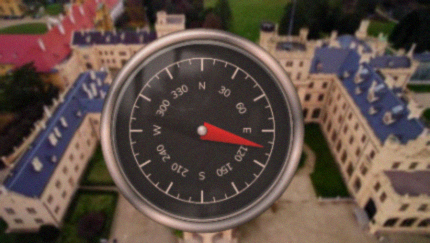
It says 105 °
